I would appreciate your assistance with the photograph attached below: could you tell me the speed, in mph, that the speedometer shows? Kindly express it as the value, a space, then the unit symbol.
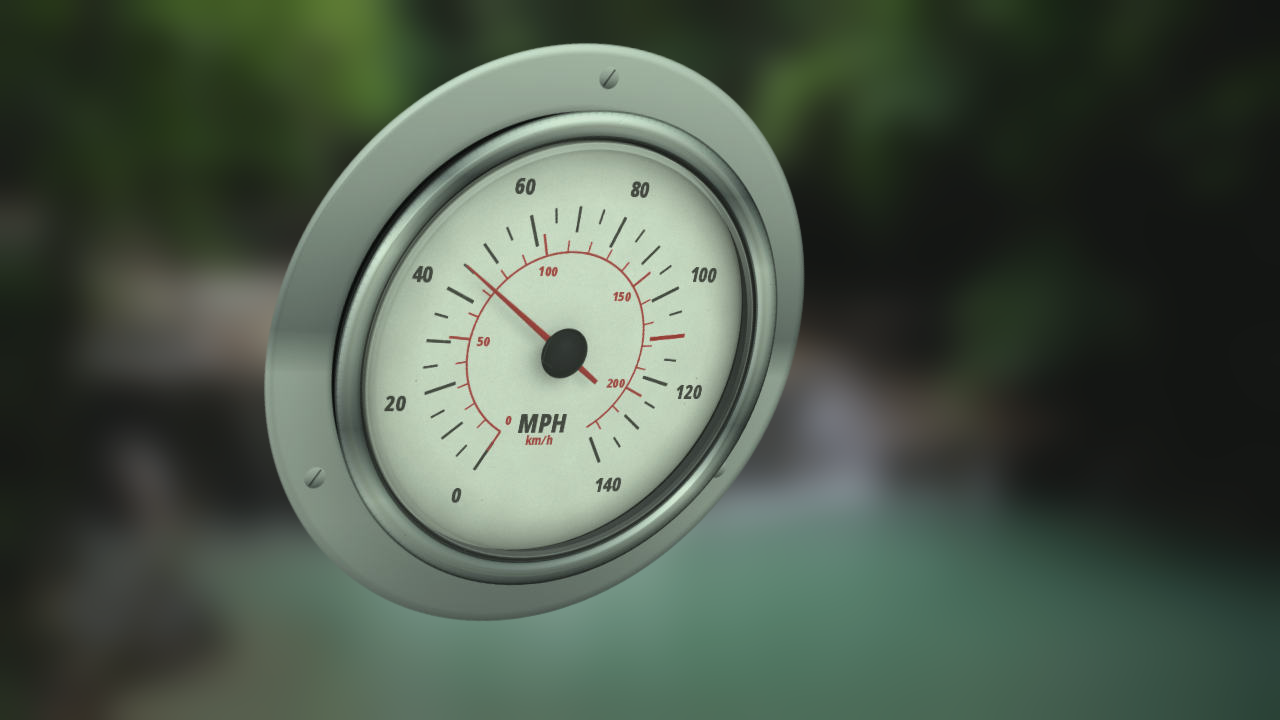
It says 45 mph
